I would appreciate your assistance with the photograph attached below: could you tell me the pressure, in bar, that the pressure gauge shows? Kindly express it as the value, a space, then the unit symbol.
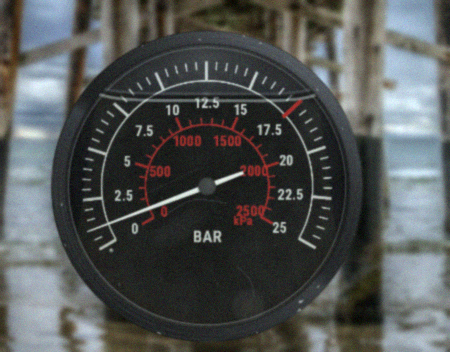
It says 1 bar
